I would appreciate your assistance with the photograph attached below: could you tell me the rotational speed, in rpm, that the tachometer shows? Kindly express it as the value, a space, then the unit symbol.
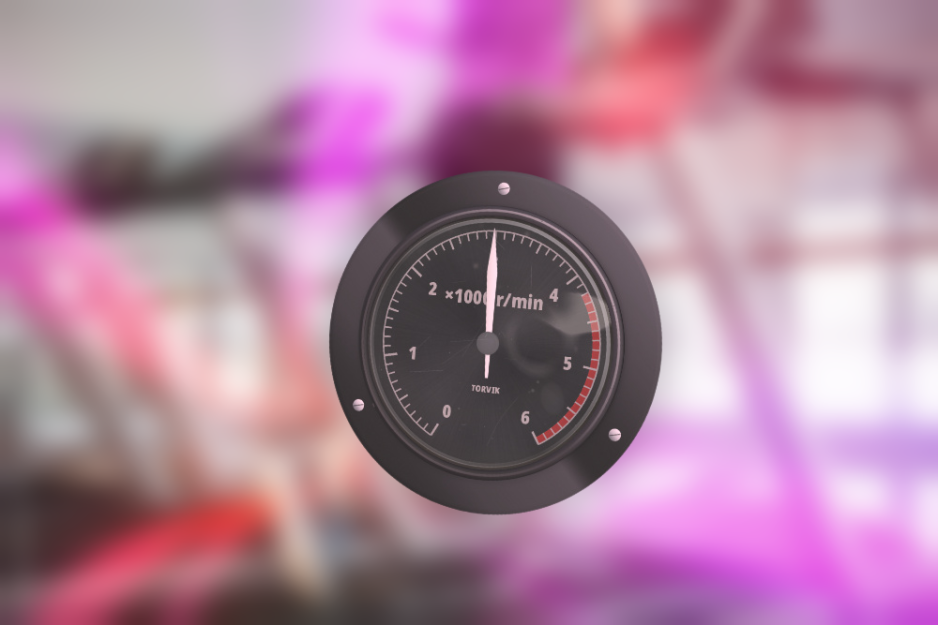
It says 3000 rpm
